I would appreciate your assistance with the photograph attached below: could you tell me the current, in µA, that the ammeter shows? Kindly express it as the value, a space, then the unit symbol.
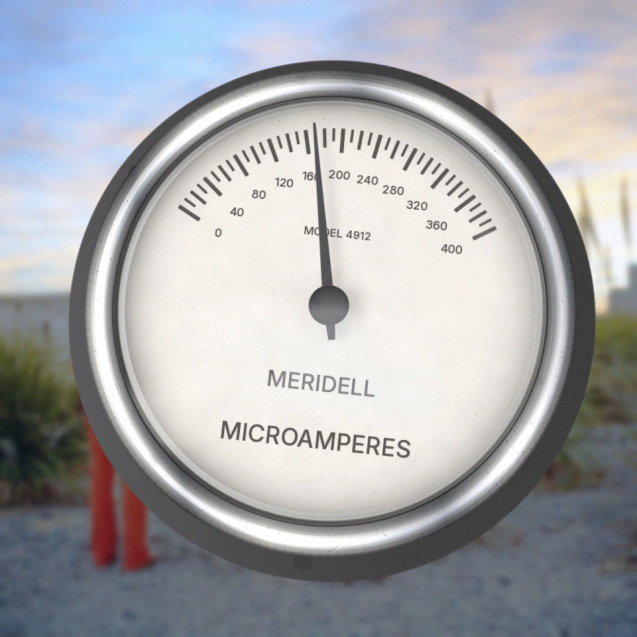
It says 170 µA
